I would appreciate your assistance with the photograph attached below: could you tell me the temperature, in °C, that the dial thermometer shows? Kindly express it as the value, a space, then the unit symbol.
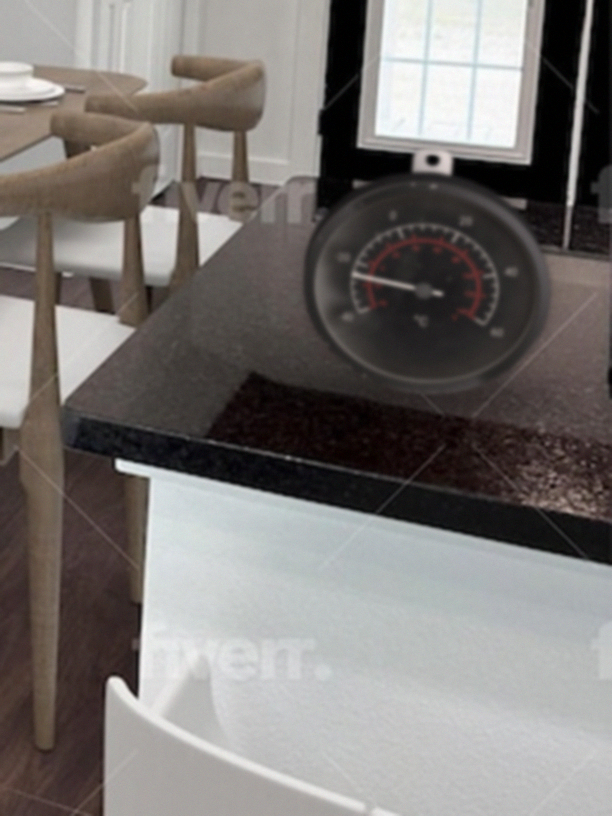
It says -24 °C
